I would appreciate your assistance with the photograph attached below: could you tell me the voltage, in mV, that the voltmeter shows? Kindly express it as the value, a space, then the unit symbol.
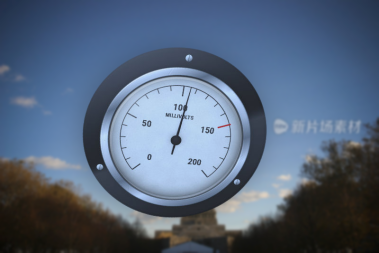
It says 105 mV
